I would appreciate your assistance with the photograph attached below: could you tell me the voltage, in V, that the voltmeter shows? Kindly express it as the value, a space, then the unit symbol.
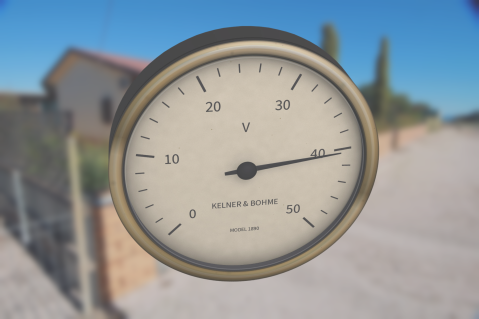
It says 40 V
